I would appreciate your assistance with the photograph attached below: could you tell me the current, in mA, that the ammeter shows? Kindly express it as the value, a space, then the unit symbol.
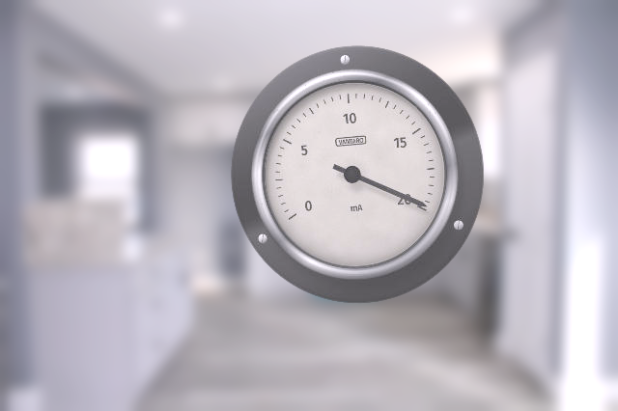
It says 19.75 mA
